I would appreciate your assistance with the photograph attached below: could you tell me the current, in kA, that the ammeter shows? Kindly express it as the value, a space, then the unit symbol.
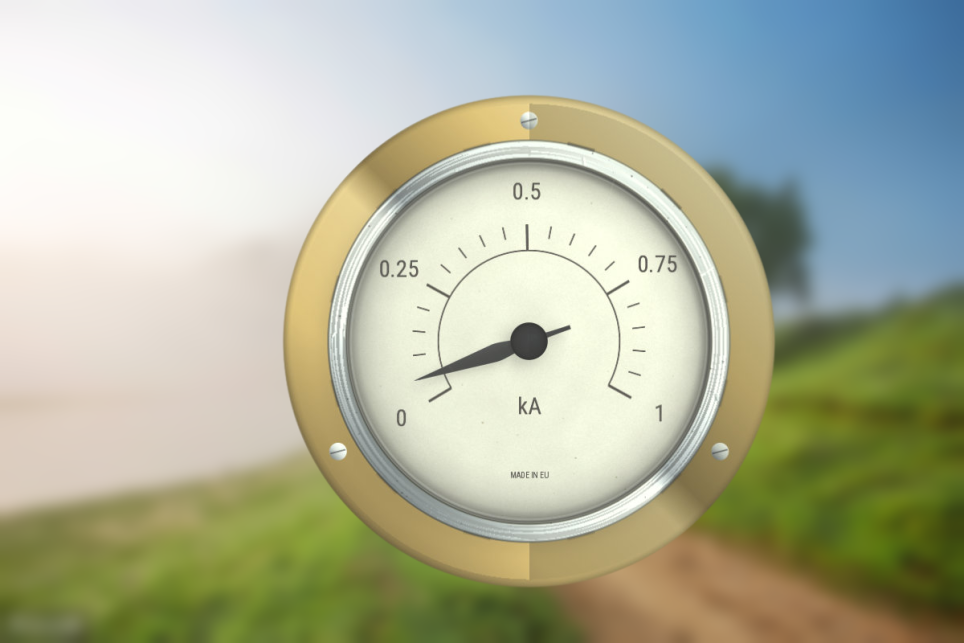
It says 0.05 kA
